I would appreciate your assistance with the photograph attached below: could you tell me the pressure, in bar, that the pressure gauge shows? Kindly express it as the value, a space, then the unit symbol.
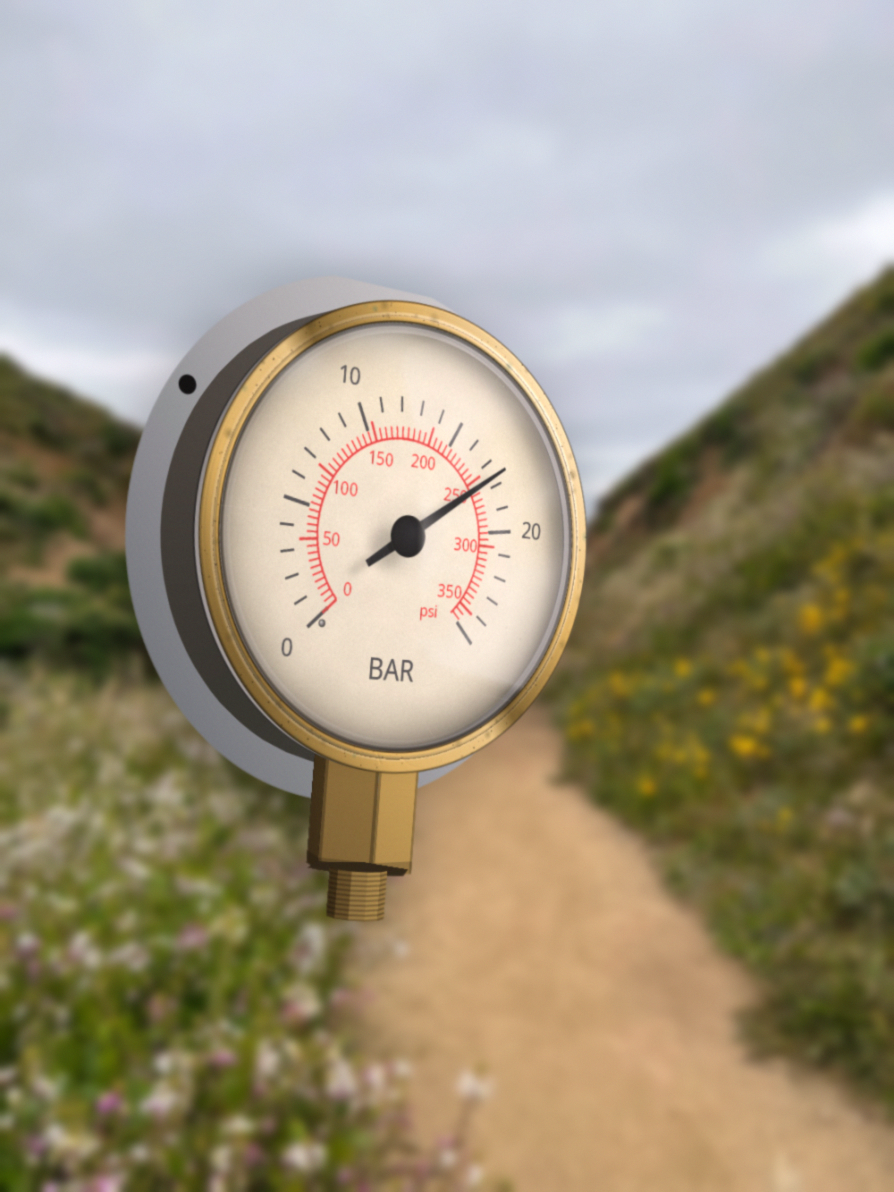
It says 17.5 bar
